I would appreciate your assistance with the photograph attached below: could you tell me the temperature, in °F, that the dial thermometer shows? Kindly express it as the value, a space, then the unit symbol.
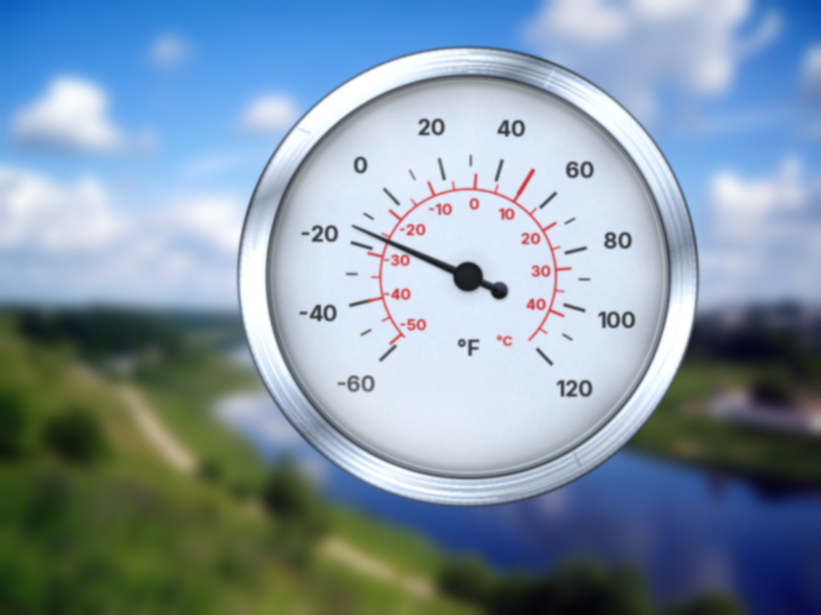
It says -15 °F
